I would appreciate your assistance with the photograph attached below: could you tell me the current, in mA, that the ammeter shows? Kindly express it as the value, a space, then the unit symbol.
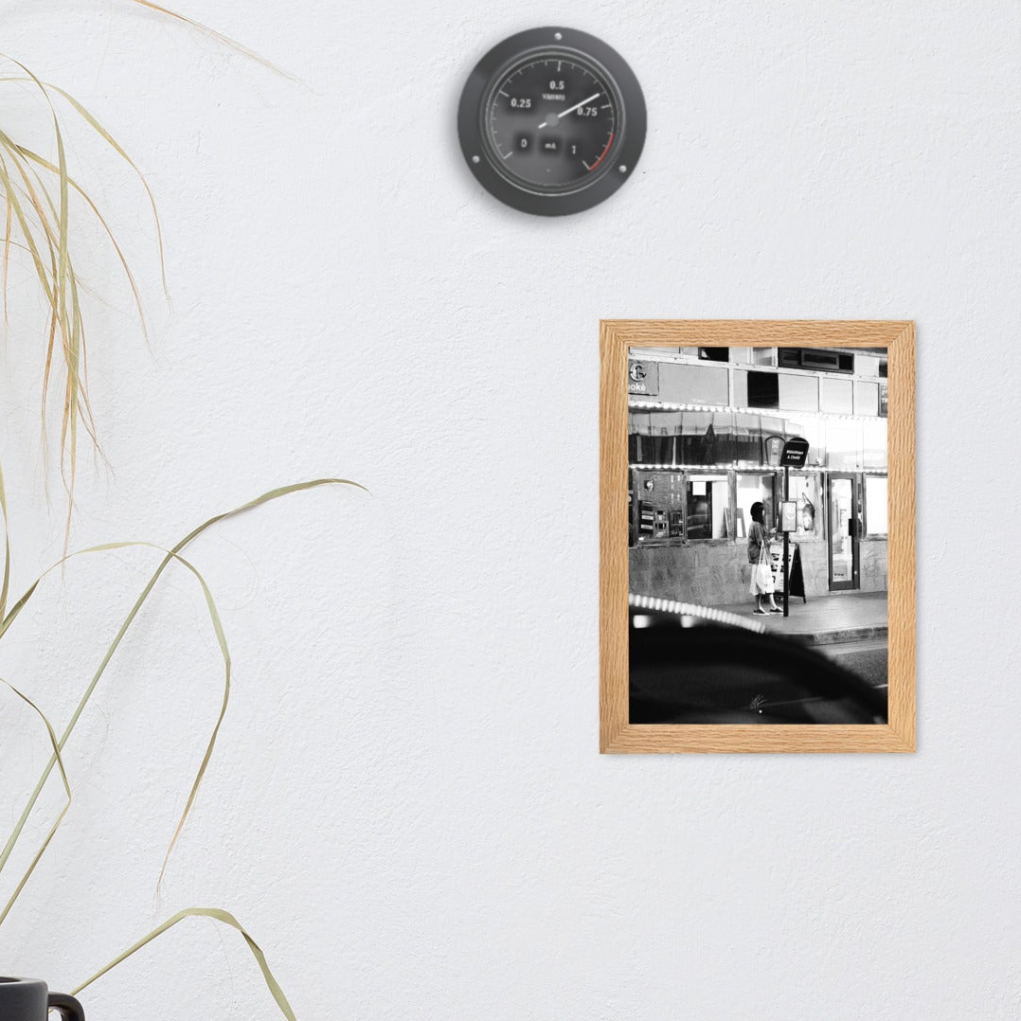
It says 0.7 mA
